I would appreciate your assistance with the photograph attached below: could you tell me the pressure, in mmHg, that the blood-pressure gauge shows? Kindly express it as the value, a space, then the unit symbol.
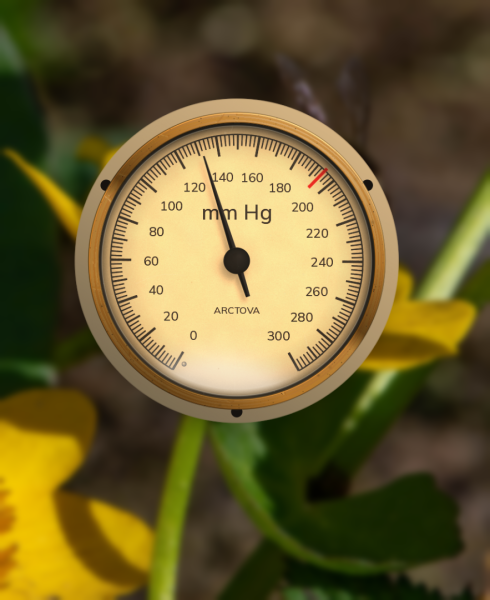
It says 132 mmHg
